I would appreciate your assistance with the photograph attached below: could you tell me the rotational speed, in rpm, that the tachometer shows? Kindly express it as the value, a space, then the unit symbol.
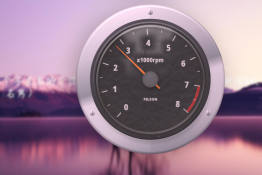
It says 2750 rpm
